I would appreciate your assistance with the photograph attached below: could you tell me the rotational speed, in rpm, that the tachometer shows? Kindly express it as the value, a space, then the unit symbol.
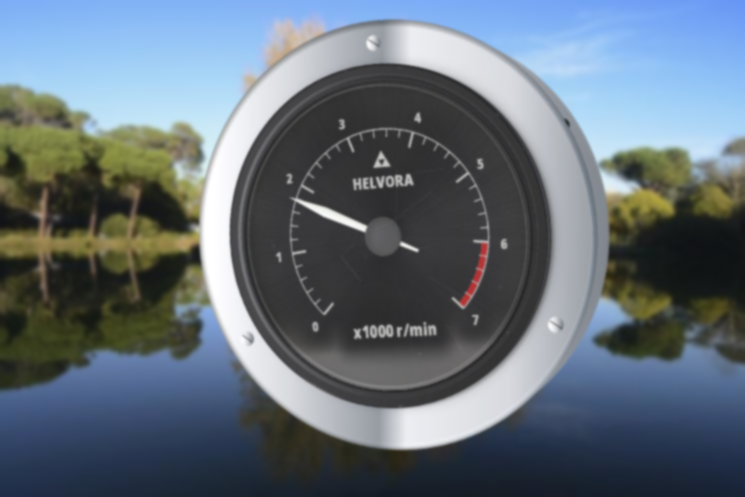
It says 1800 rpm
